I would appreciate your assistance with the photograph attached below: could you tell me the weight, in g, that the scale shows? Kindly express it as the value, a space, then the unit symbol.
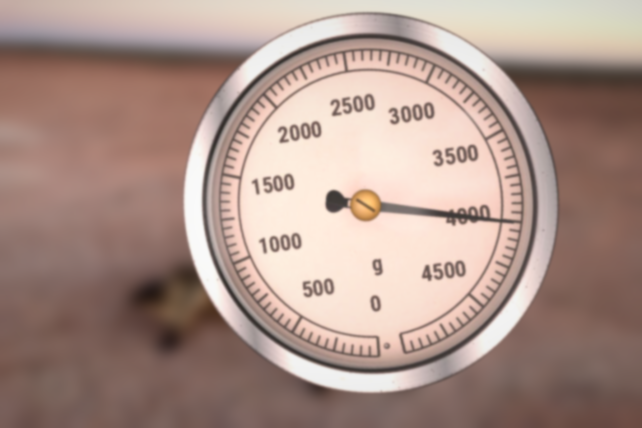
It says 4000 g
